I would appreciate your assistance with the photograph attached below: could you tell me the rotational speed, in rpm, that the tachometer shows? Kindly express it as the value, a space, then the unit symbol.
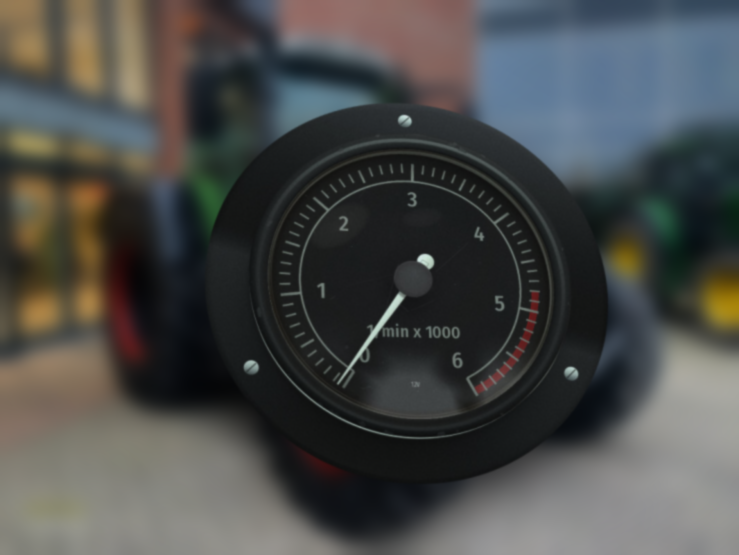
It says 50 rpm
